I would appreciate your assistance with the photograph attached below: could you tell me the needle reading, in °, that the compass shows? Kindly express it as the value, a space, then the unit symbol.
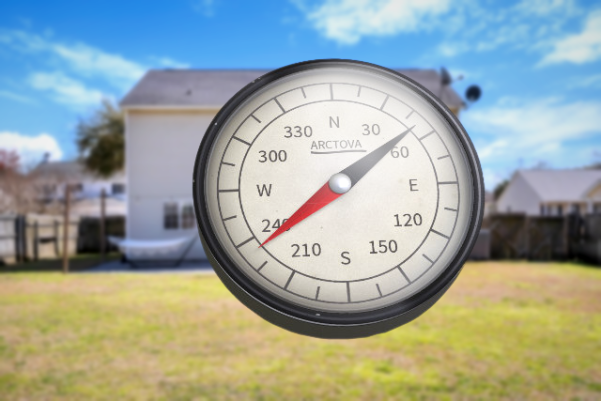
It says 232.5 °
